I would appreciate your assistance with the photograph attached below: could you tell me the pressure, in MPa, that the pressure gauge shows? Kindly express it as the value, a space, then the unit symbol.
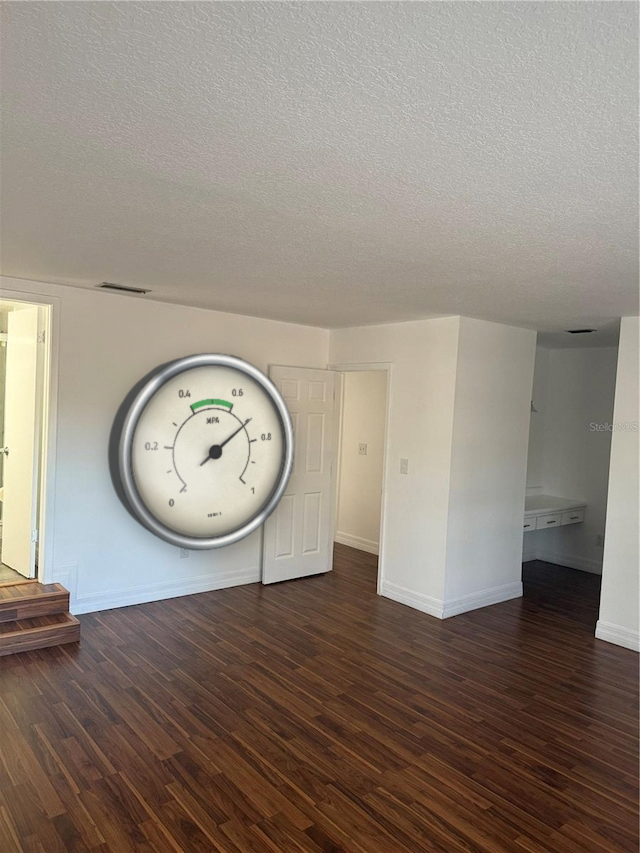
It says 0.7 MPa
